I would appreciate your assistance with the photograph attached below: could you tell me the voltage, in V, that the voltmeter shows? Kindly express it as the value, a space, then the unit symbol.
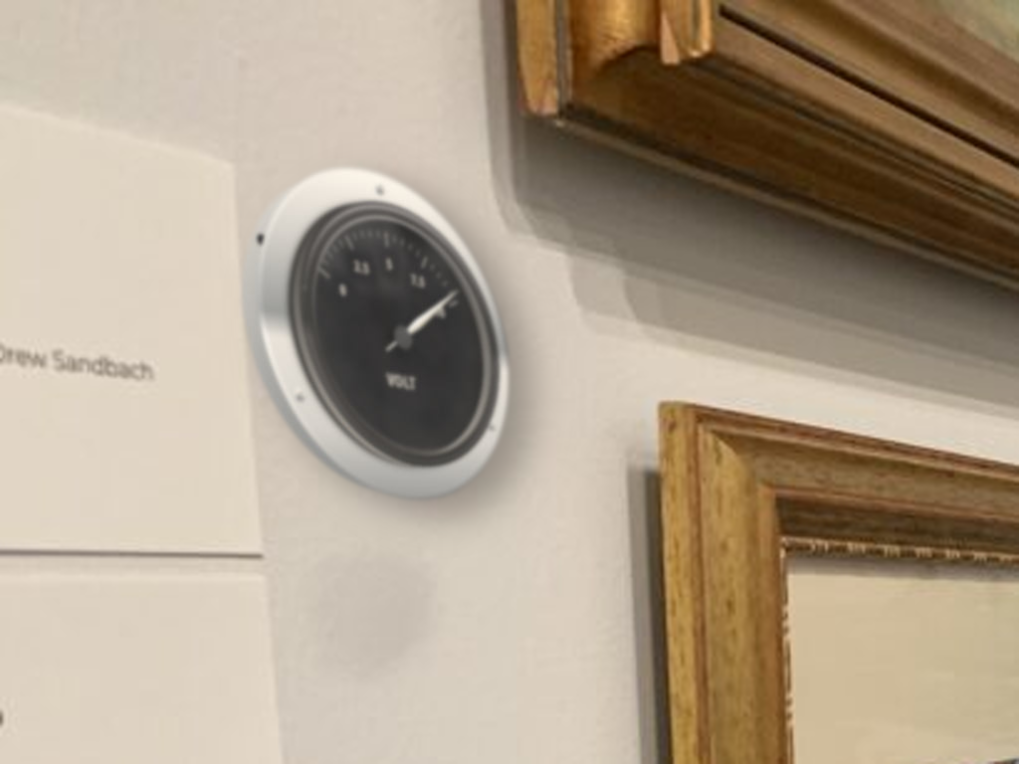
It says 9.5 V
